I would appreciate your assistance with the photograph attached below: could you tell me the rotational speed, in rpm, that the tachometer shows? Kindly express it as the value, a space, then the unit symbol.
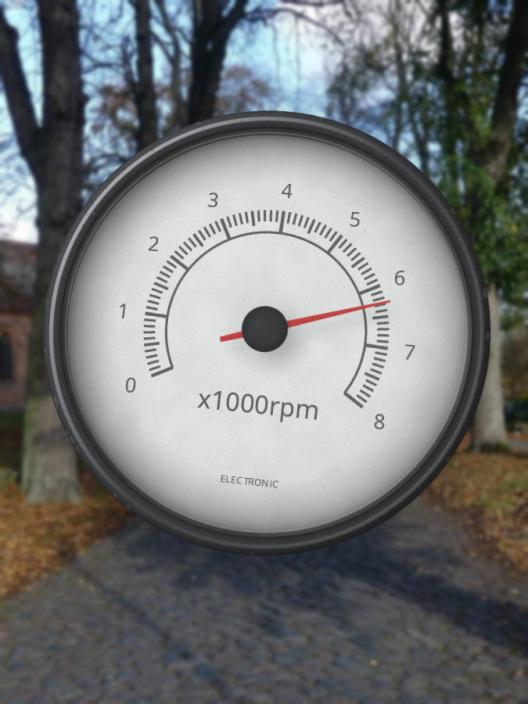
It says 6300 rpm
